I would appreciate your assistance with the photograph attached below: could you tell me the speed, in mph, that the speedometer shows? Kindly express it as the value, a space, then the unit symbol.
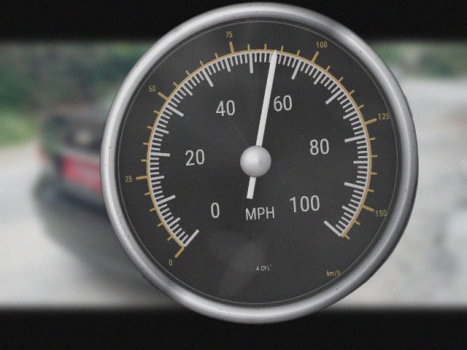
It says 55 mph
